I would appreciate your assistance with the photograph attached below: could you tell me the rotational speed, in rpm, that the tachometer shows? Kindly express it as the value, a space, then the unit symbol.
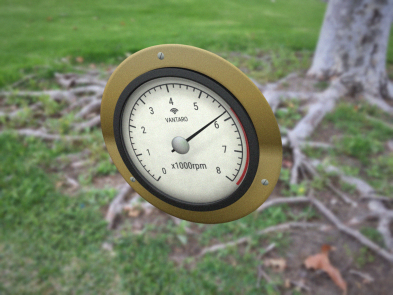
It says 5800 rpm
